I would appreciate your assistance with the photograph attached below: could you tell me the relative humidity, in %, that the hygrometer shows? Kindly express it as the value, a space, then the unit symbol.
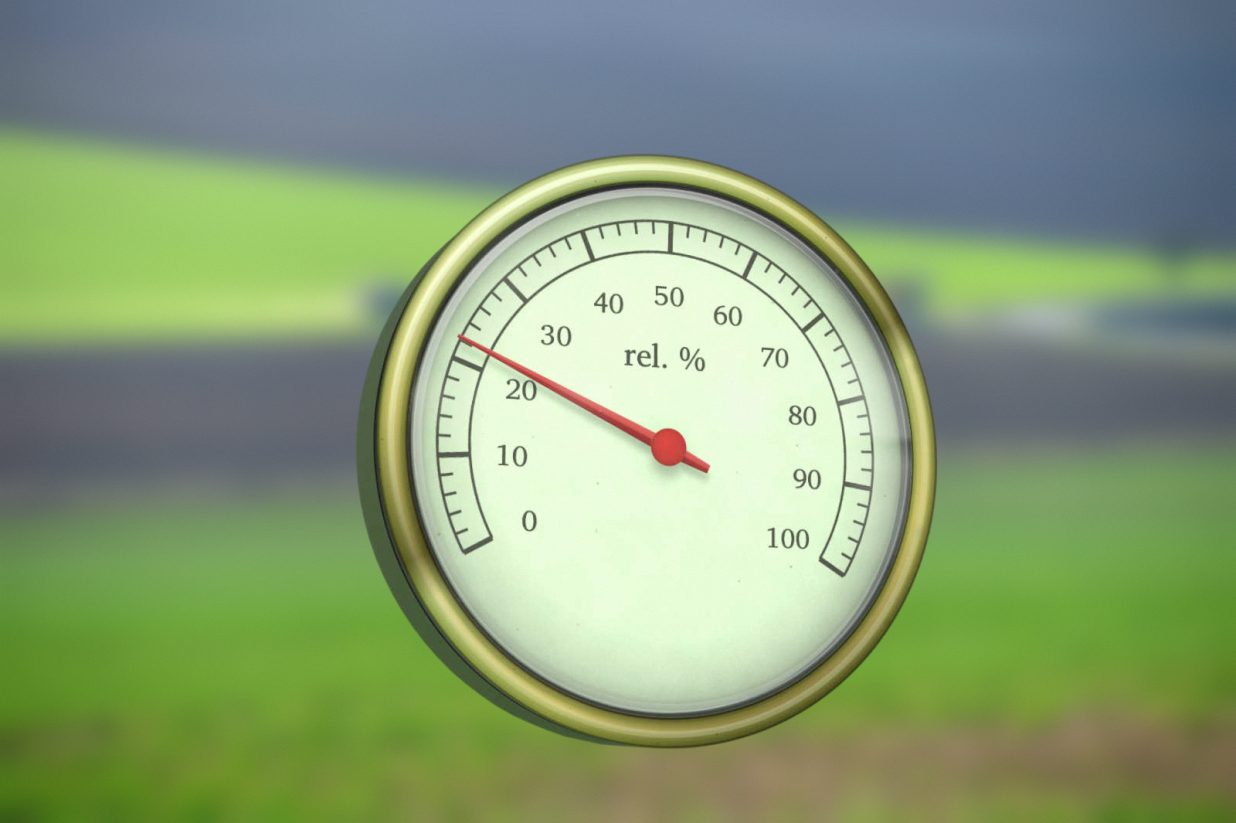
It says 22 %
